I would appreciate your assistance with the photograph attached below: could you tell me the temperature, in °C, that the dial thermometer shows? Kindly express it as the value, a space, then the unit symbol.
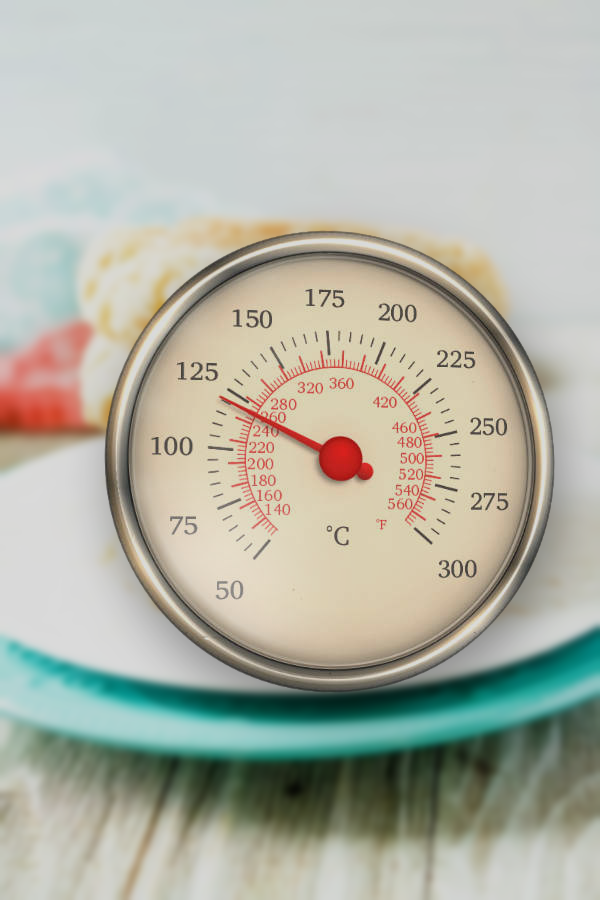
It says 120 °C
